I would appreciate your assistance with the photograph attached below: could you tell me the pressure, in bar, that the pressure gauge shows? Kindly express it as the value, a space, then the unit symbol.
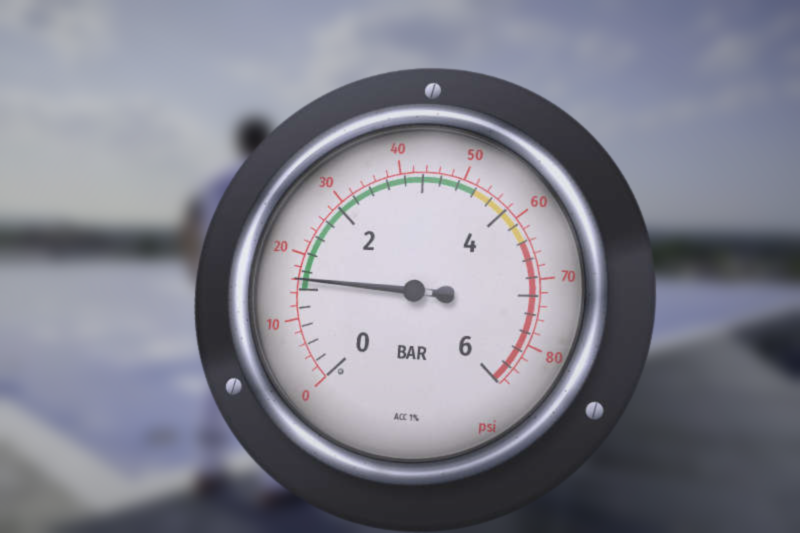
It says 1.1 bar
